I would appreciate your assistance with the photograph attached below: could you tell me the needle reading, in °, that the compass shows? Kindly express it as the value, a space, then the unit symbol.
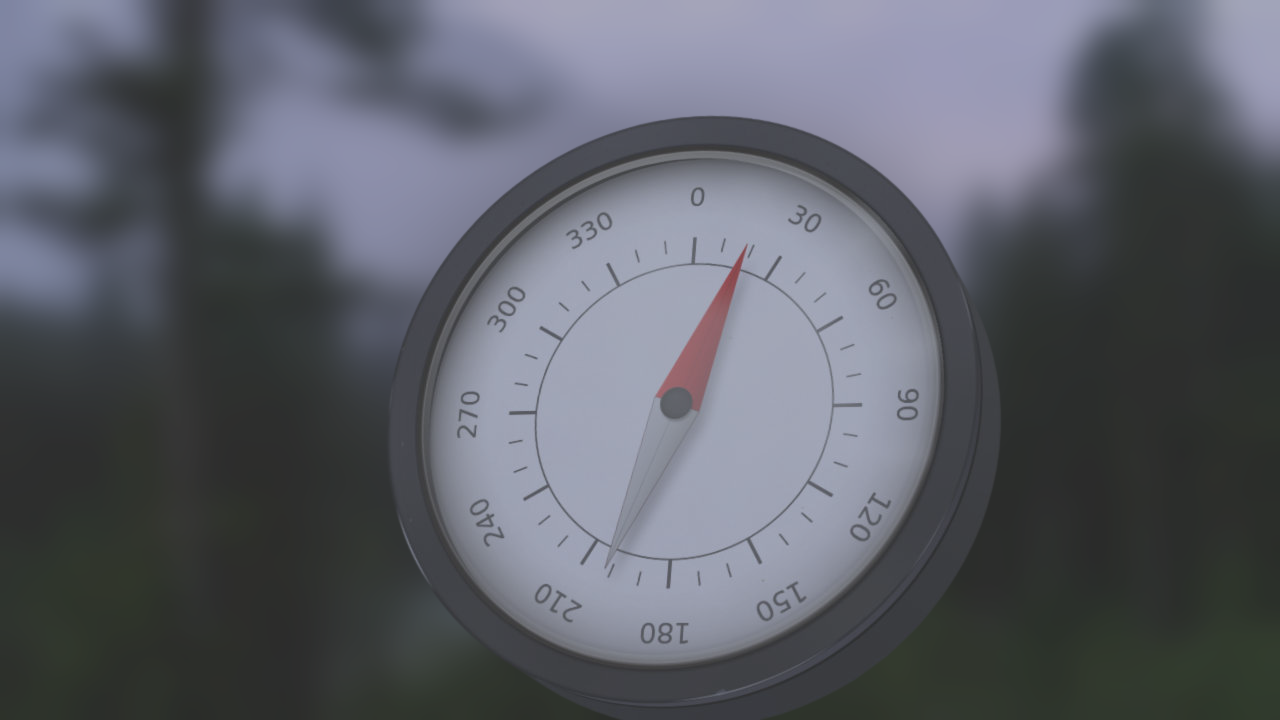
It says 20 °
